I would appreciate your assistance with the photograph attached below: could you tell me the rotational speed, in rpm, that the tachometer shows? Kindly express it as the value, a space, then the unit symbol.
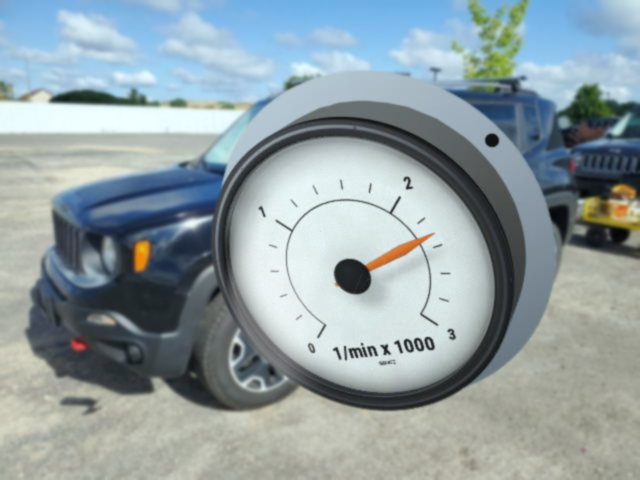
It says 2300 rpm
